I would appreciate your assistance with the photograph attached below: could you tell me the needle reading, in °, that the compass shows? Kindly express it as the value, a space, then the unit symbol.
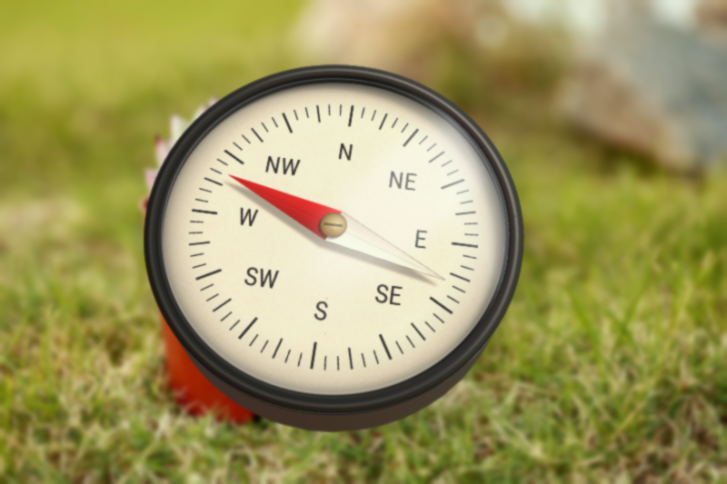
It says 290 °
